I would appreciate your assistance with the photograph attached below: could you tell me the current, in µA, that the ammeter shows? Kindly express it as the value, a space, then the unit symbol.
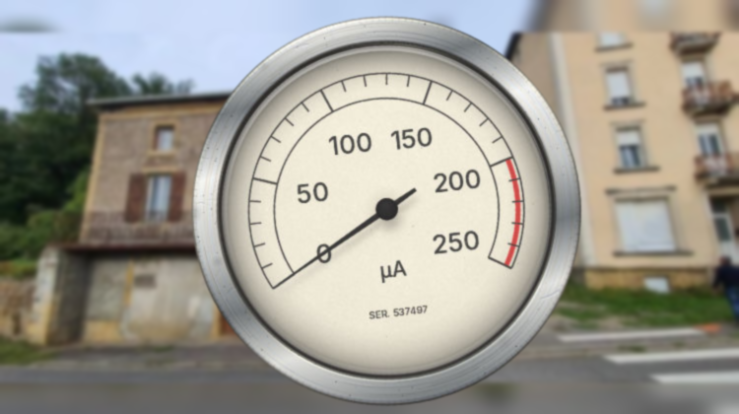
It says 0 µA
